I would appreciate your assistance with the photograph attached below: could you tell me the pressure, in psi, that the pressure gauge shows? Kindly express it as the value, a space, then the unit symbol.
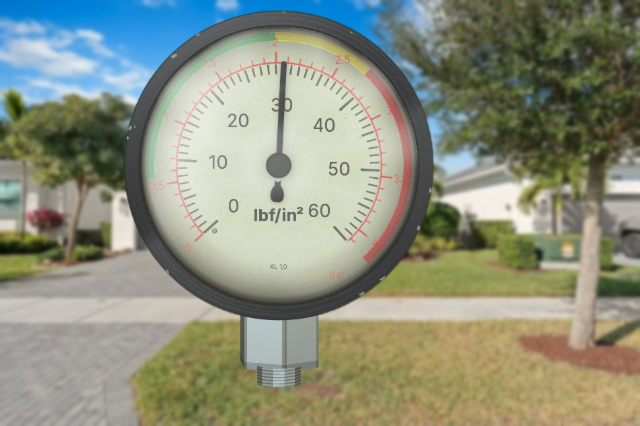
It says 30 psi
